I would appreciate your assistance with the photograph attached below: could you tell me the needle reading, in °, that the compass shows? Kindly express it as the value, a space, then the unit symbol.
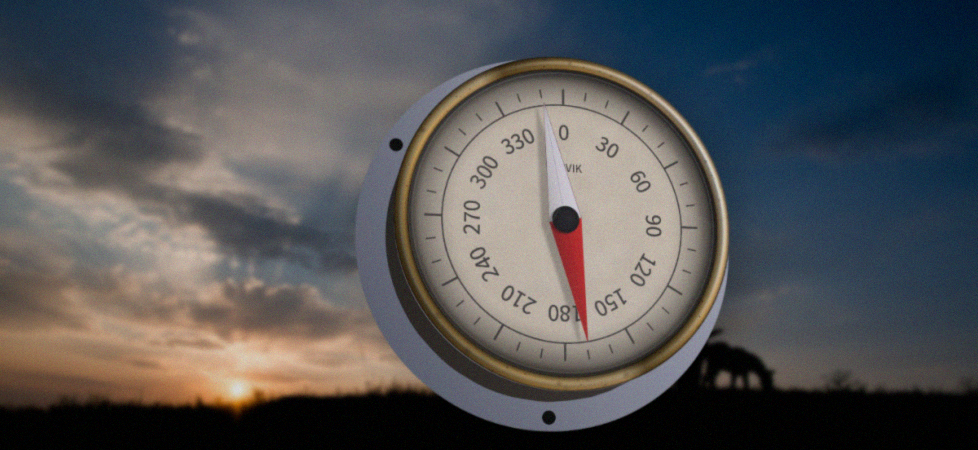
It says 170 °
